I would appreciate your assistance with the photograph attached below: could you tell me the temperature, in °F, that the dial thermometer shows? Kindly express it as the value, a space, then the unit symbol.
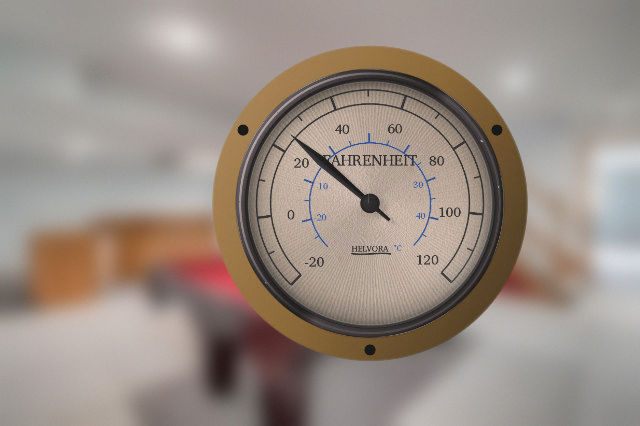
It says 25 °F
